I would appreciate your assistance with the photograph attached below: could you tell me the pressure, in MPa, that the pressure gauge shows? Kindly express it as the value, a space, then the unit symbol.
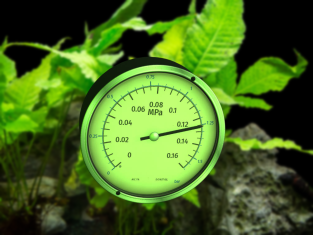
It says 0.125 MPa
